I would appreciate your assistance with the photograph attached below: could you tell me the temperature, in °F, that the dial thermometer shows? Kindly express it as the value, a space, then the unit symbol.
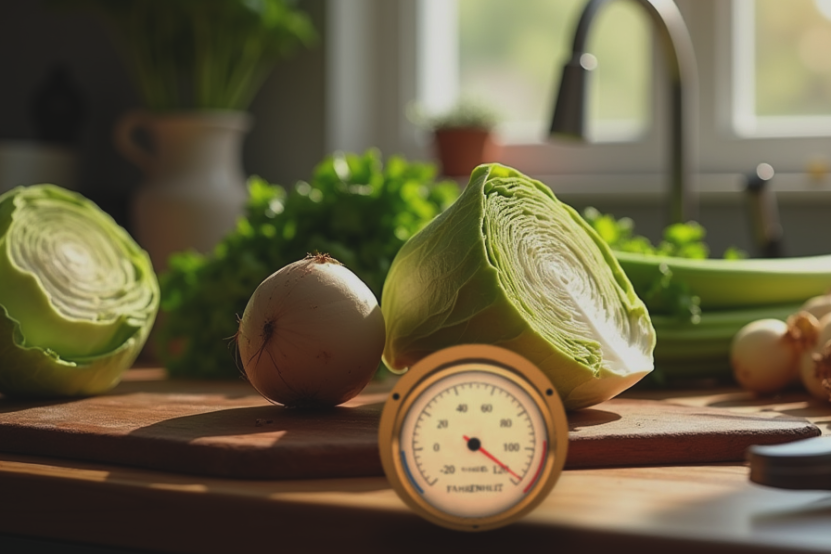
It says 116 °F
